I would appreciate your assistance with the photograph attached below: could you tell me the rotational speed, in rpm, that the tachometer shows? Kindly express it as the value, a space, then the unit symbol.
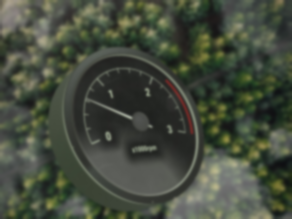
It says 600 rpm
